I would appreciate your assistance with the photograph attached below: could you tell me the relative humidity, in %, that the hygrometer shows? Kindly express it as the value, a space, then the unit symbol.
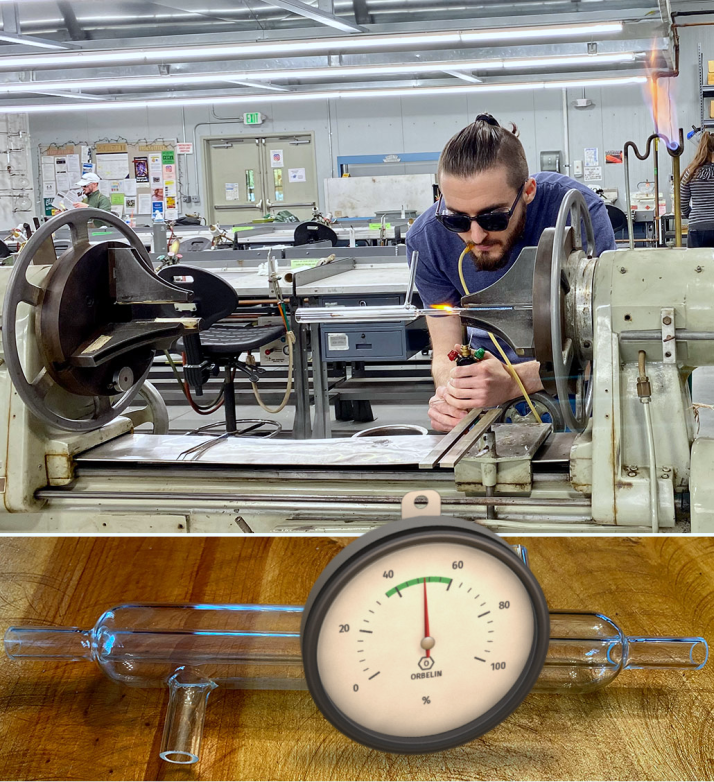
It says 50 %
